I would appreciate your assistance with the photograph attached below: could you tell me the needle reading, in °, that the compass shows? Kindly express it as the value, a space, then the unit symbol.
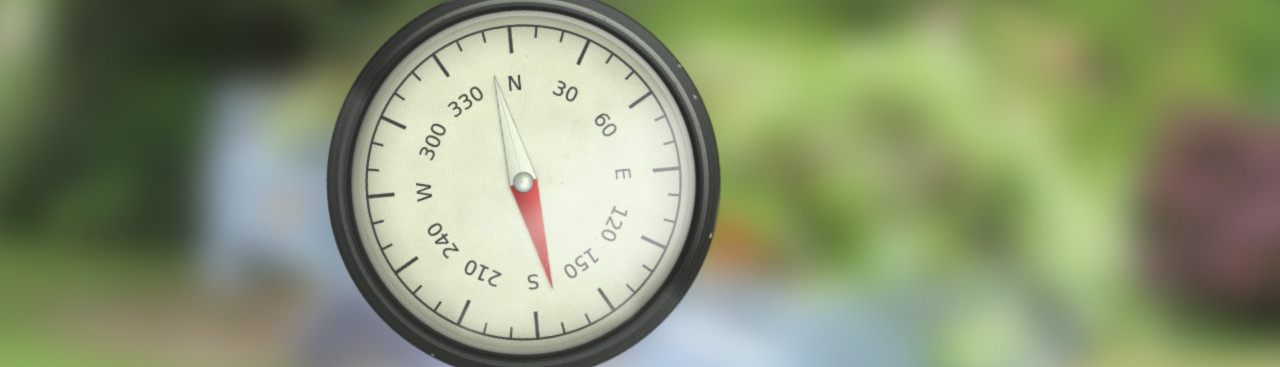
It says 170 °
